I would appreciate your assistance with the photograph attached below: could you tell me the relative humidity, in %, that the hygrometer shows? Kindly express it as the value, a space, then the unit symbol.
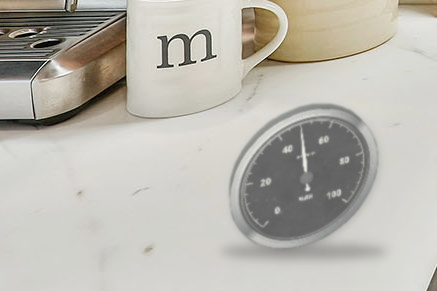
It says 48 %
